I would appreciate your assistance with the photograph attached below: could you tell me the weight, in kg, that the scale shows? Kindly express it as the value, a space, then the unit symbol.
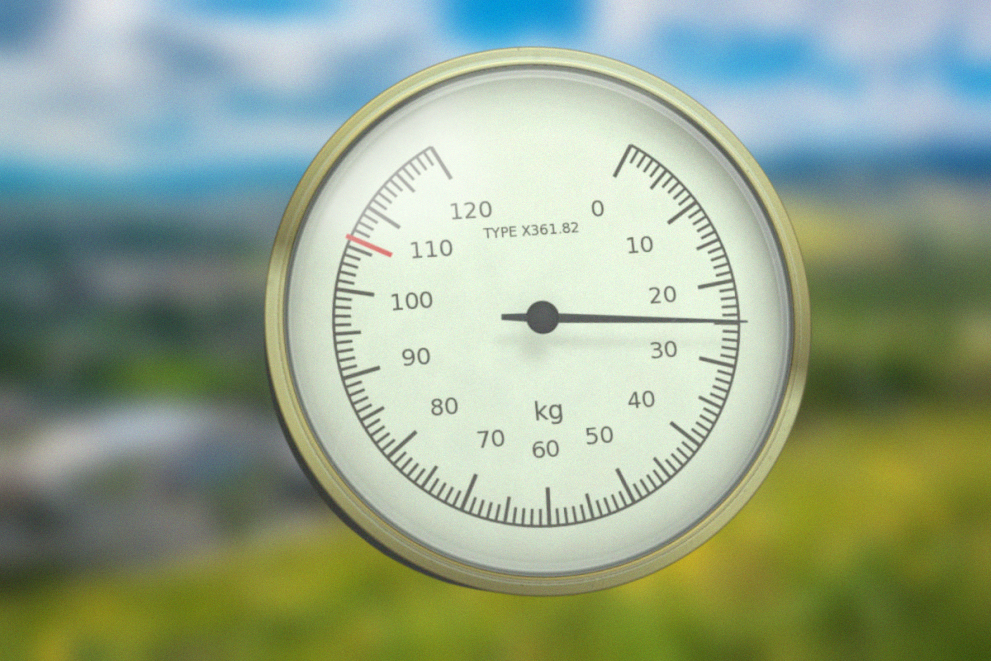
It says 25 kg
